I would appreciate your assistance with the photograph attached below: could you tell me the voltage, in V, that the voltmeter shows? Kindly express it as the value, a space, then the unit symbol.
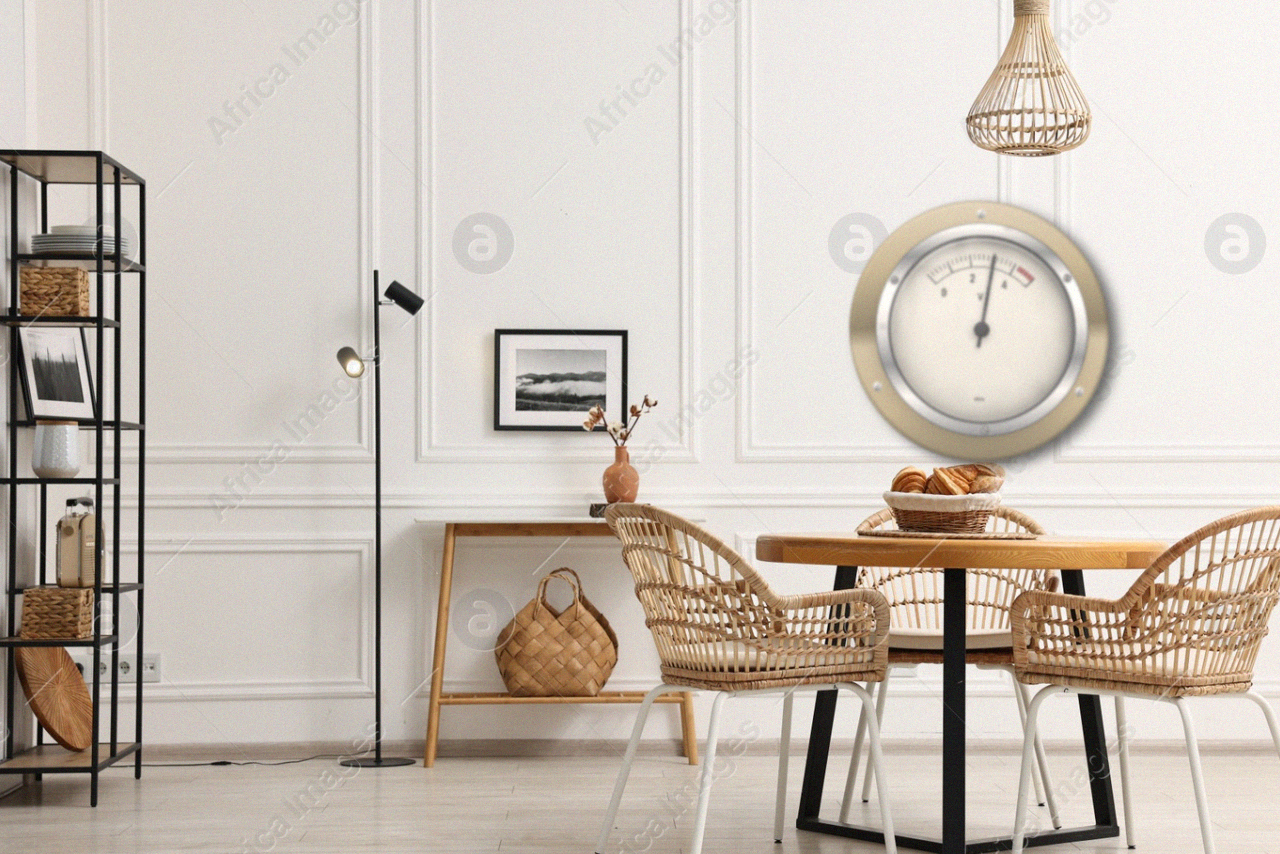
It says 3 V
